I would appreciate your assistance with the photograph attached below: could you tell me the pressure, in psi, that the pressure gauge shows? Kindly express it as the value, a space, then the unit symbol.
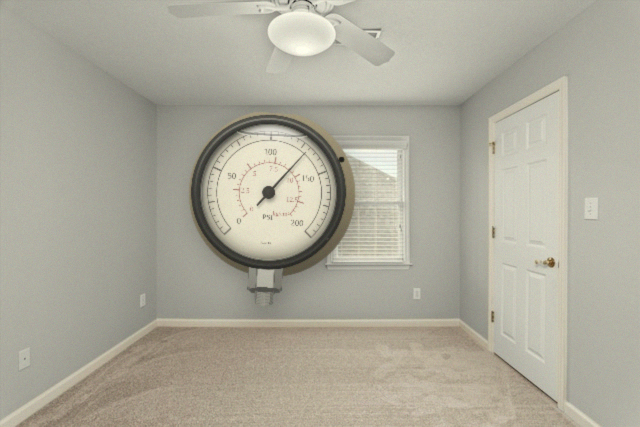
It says 130 psi
